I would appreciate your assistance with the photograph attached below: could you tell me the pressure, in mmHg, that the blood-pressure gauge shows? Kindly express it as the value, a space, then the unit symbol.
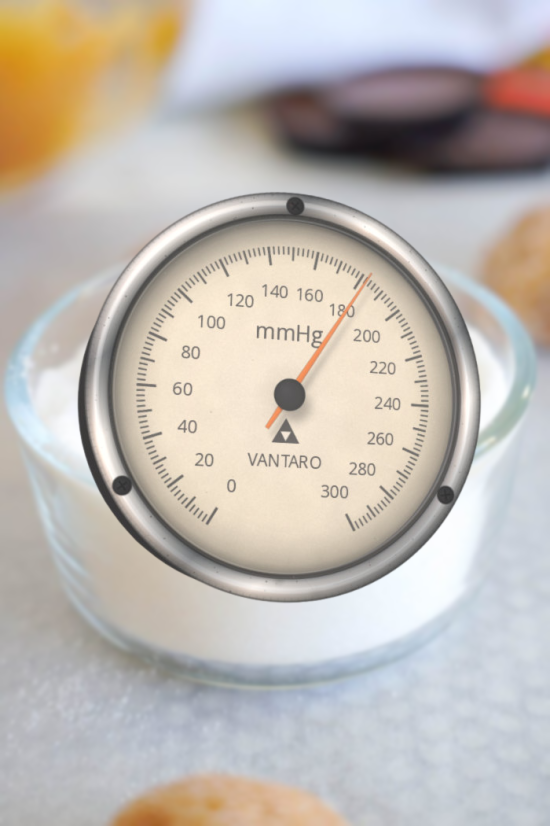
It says 182 mmHg
